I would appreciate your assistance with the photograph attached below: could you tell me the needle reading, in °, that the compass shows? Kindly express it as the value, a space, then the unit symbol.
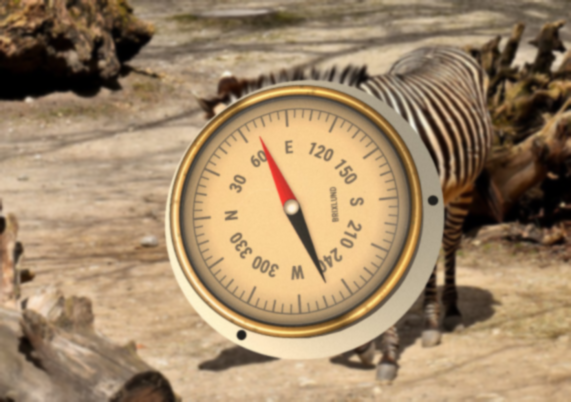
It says 70 °
